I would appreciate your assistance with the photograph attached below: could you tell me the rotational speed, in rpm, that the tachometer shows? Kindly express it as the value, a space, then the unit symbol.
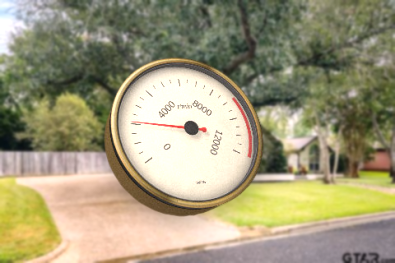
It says 2000 rpm
